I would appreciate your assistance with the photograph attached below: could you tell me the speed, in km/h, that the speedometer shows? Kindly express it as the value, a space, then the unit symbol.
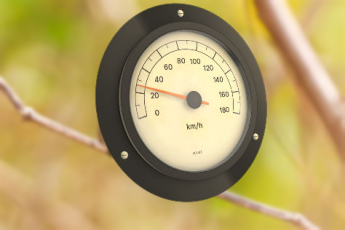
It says 25 km/h
